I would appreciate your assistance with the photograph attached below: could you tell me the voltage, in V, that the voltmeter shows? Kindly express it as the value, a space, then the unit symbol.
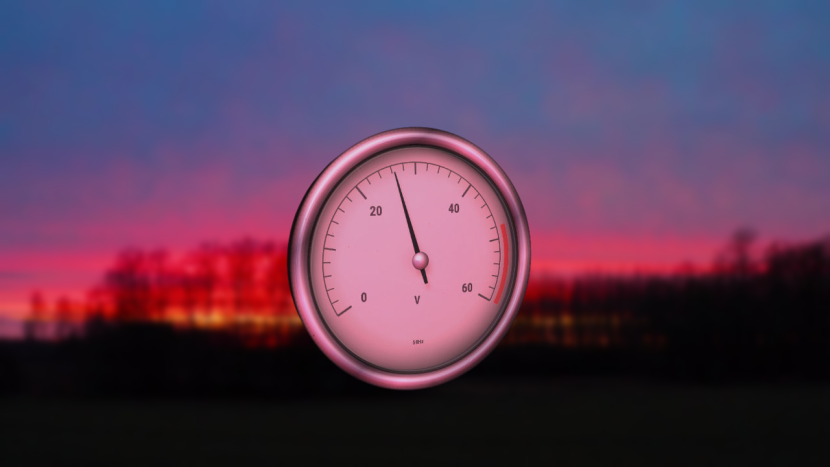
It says 26 V
